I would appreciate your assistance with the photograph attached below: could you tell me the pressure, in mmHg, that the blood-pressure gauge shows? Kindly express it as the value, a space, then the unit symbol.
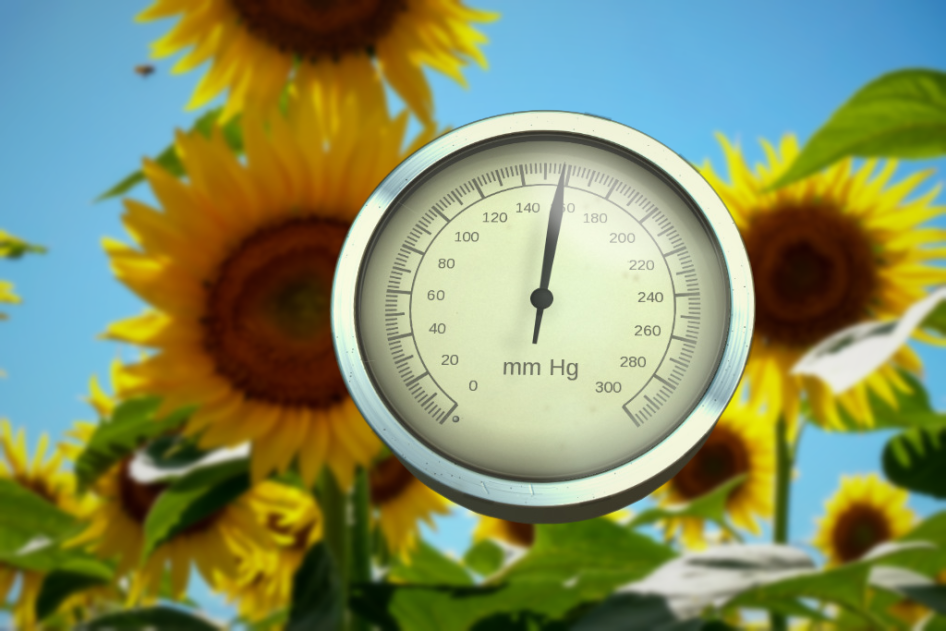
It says 158 mmHg
